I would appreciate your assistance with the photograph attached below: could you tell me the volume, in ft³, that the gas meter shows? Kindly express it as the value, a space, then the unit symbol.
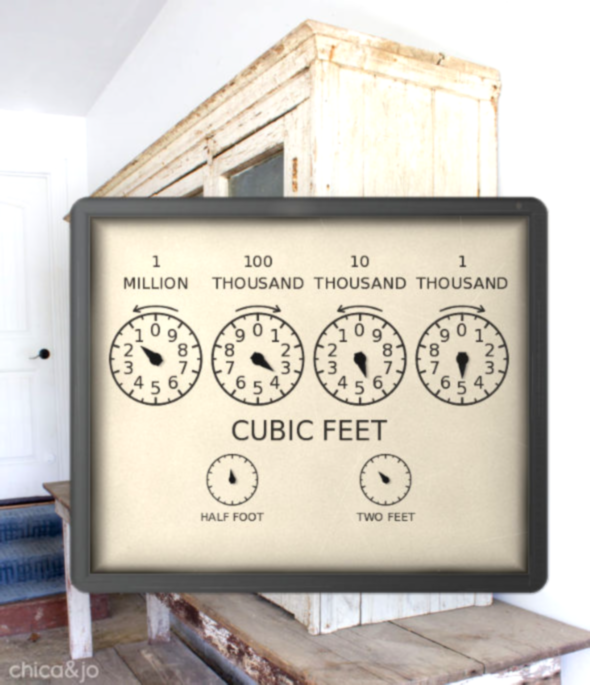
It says 135500 ft³
